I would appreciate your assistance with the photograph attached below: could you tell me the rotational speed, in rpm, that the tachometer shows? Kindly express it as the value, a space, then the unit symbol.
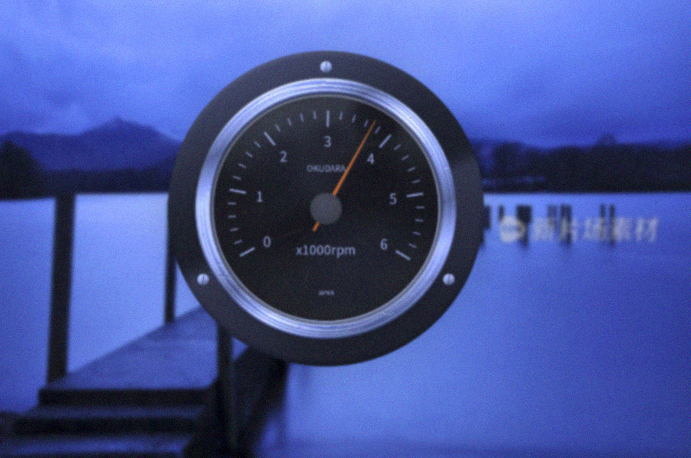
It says 3700 rpm
